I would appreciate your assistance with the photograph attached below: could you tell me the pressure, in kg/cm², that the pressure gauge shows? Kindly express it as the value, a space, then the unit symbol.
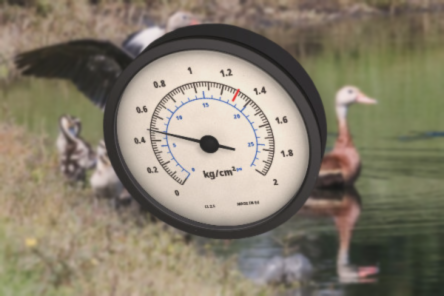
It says 0.5 kg/cm²
